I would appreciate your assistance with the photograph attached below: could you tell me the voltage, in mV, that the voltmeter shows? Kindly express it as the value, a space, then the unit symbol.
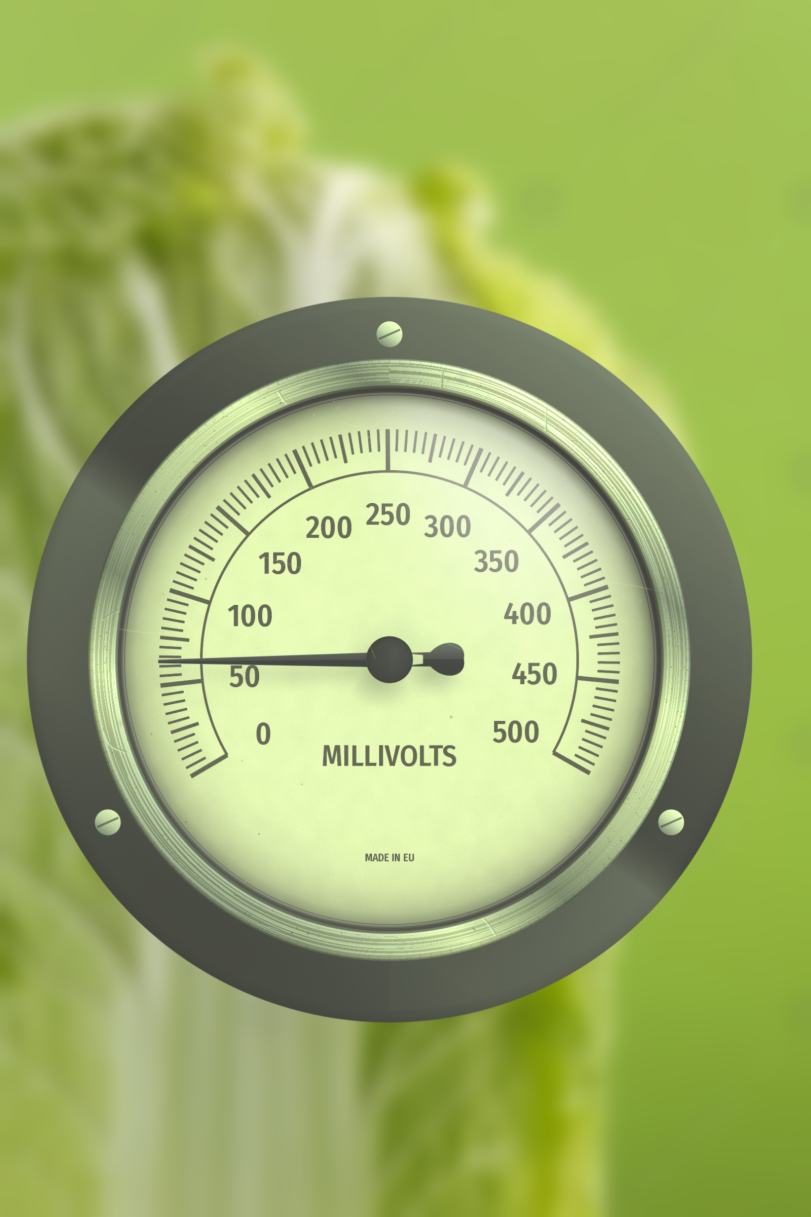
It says 62.5 mV
